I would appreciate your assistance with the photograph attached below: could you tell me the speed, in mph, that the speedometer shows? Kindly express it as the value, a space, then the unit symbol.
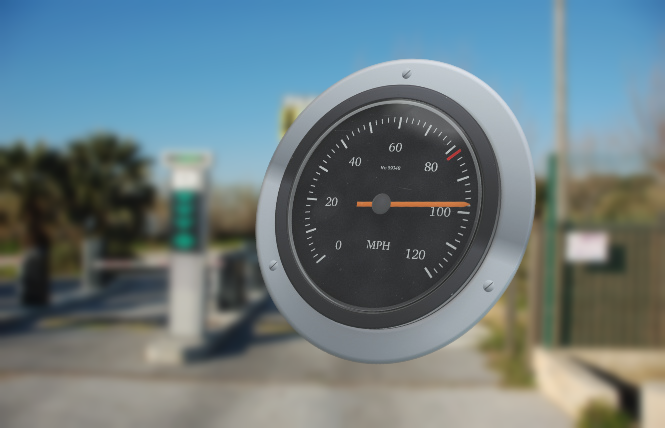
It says 98 mph
